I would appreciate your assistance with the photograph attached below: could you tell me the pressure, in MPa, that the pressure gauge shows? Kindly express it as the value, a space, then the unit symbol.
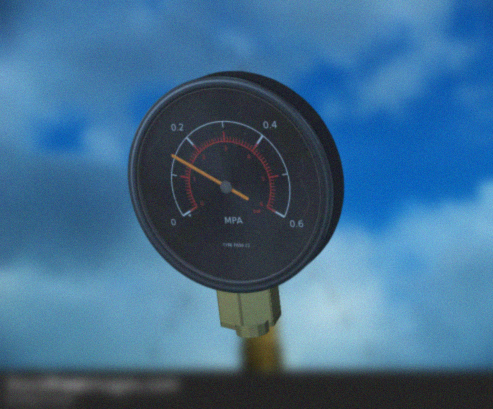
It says 0.15 MPa
